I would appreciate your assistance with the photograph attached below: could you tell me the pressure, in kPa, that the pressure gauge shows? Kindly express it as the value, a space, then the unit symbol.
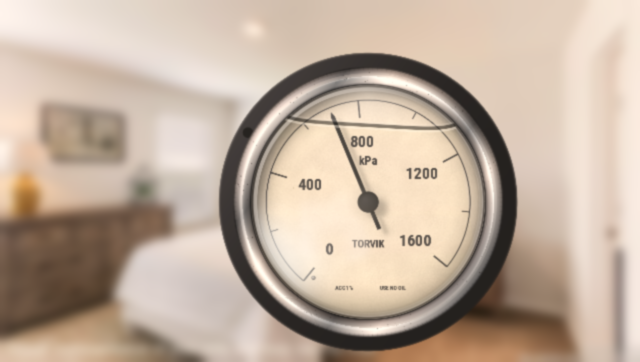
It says 700 kPa
